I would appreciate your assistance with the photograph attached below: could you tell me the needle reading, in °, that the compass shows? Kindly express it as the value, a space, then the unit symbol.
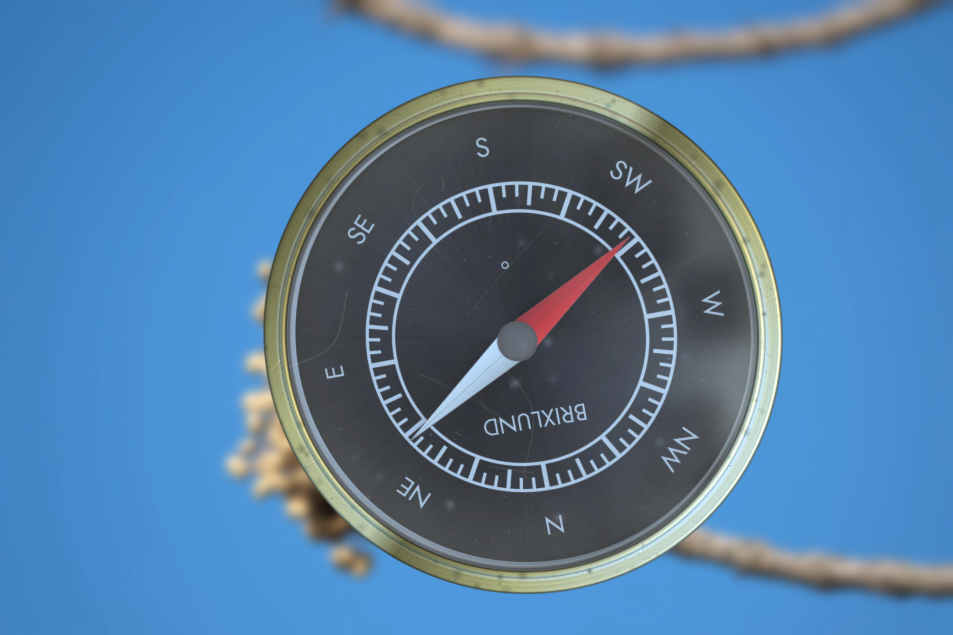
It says 237.5 °
